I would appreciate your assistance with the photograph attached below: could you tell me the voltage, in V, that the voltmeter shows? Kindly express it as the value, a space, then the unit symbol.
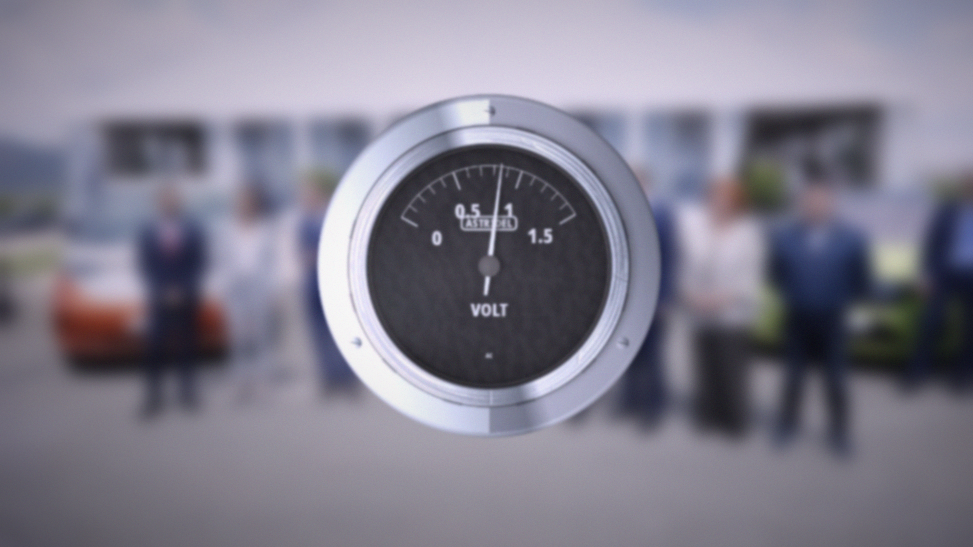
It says 0.85 V
